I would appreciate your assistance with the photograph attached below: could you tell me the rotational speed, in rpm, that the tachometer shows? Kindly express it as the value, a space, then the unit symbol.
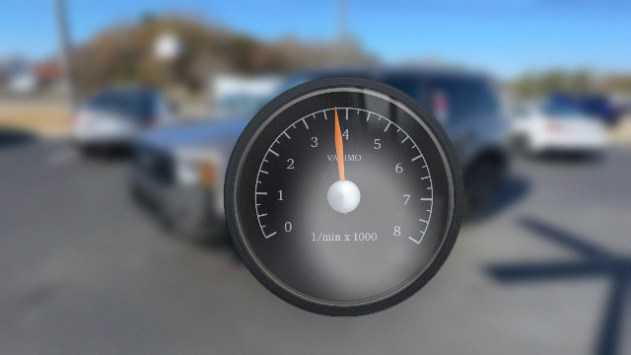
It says 3750 rpm
